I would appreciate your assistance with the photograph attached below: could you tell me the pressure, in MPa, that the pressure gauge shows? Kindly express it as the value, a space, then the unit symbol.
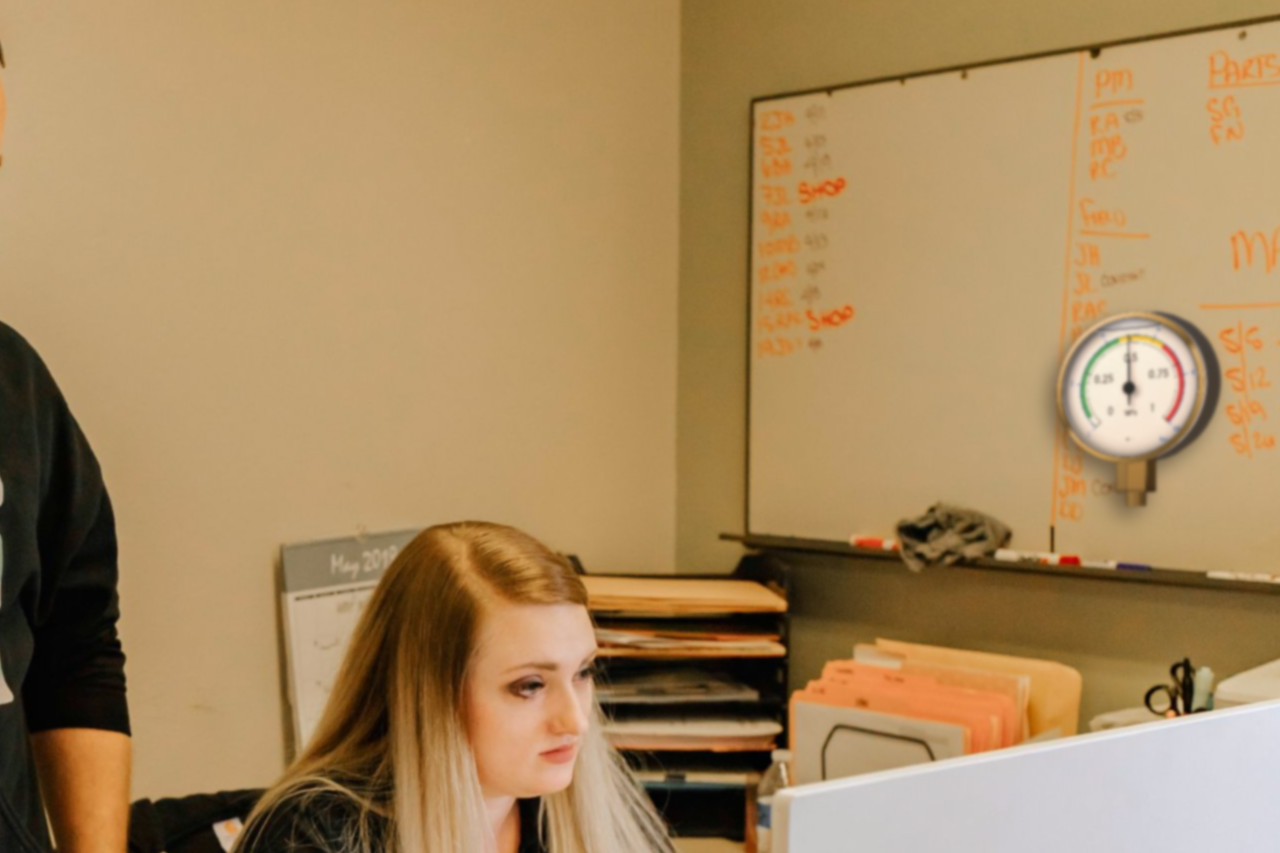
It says 0.5 MPa
